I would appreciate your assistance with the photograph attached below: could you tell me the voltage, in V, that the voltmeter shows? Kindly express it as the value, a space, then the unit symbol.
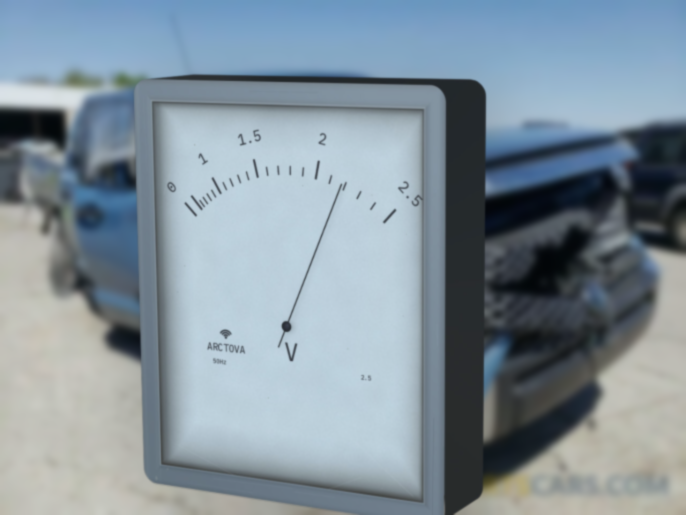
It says 2.2 V
